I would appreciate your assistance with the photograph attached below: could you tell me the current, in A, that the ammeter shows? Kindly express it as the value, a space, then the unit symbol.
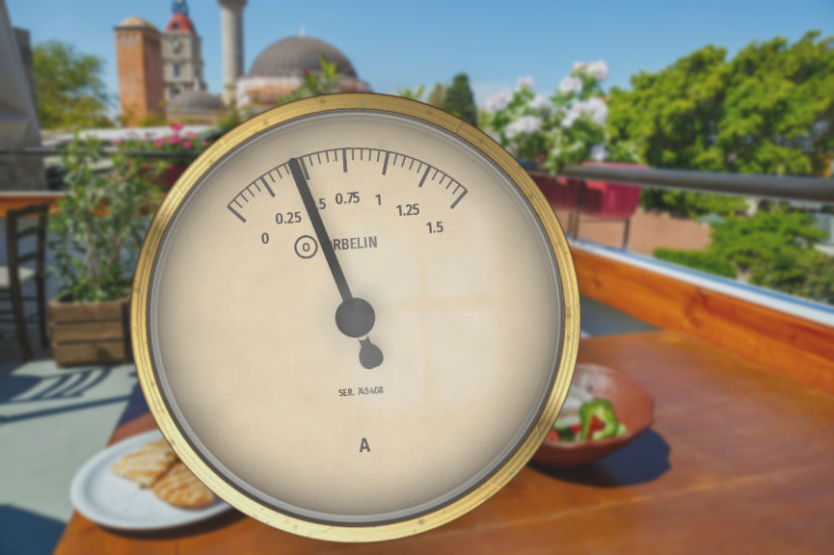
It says 0.45 A
